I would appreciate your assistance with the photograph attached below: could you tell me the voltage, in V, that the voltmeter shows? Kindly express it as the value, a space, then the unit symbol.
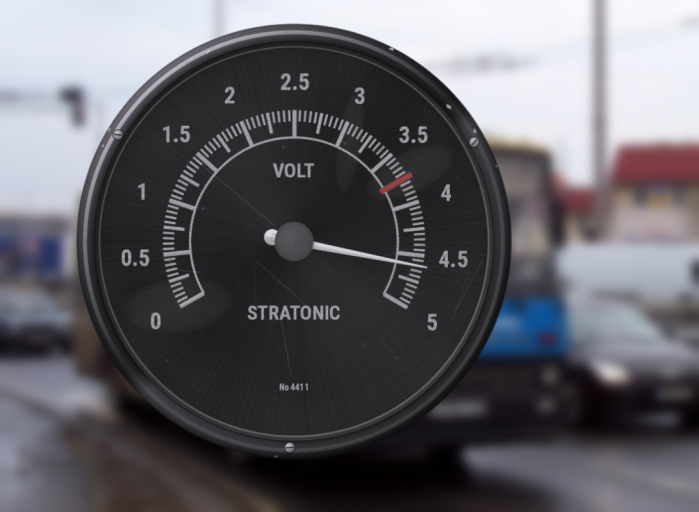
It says 4.6 V
